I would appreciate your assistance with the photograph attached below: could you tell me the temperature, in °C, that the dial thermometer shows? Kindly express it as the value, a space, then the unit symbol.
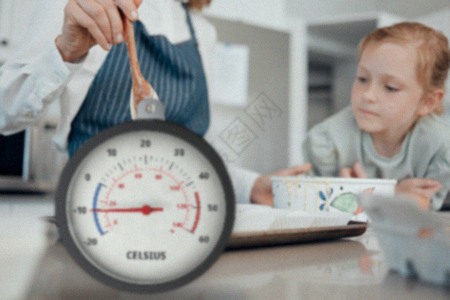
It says -10 °C
